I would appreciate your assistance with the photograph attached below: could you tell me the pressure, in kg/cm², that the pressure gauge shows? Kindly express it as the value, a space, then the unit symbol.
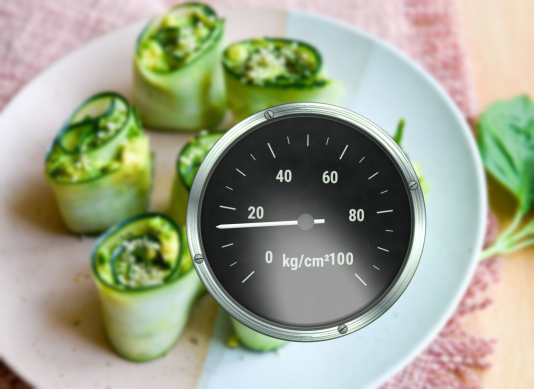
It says 15 kg/cm²
